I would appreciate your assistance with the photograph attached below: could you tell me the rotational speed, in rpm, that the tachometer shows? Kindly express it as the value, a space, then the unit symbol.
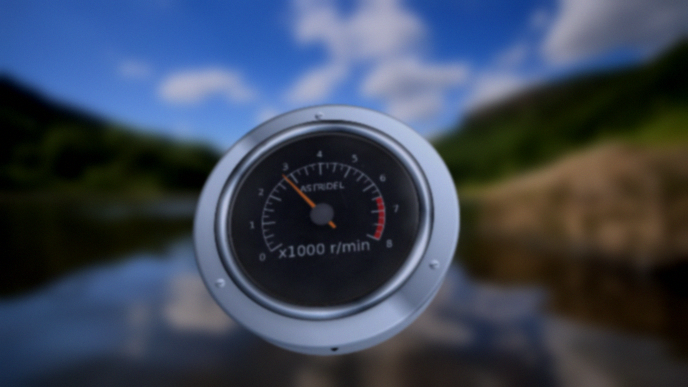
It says 2750 rpm
